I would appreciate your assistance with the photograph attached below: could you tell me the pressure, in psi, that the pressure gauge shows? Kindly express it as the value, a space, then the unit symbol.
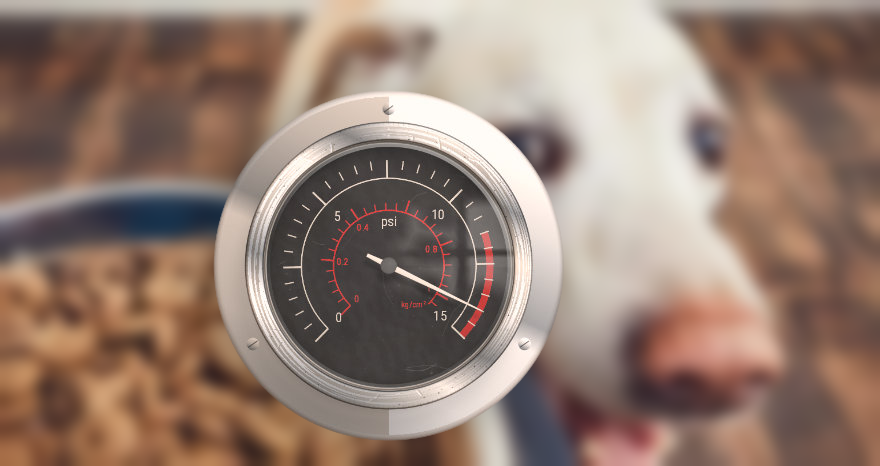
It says 14 psi
